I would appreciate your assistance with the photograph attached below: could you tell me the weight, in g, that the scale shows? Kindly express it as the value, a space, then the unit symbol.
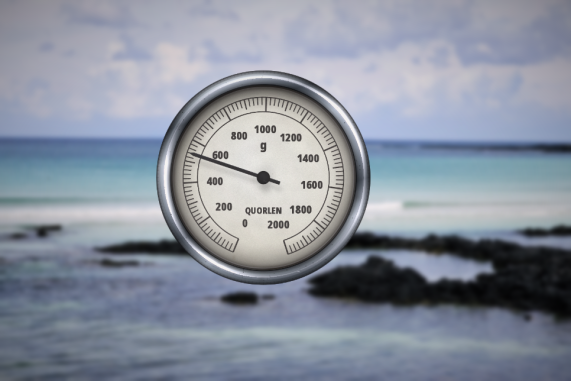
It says 540 g
